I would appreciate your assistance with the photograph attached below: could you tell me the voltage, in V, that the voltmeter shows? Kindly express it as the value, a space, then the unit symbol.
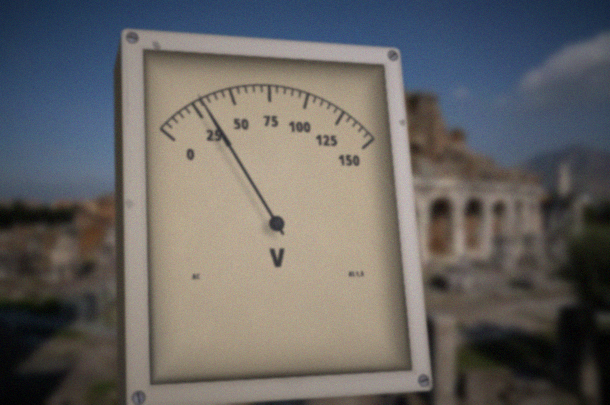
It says 30 V
